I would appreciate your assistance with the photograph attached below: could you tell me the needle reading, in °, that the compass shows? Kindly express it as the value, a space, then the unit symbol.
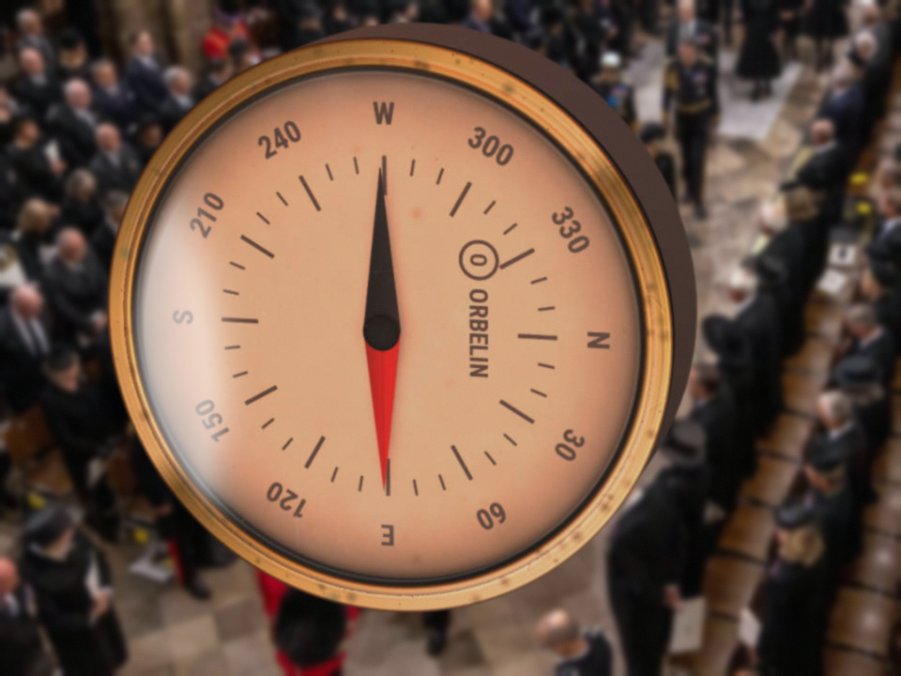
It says 90 °
